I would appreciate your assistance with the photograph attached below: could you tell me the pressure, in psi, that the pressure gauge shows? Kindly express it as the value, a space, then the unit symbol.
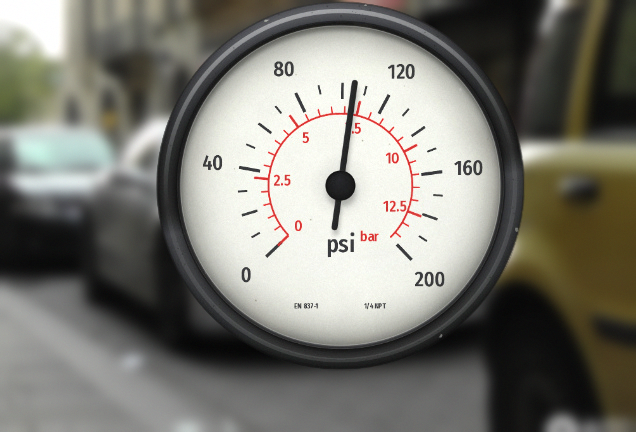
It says 105 psi
